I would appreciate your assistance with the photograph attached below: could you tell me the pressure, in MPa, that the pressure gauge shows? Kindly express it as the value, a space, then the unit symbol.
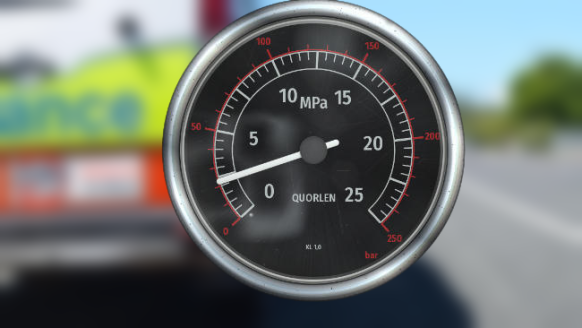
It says 2.25 MPa
